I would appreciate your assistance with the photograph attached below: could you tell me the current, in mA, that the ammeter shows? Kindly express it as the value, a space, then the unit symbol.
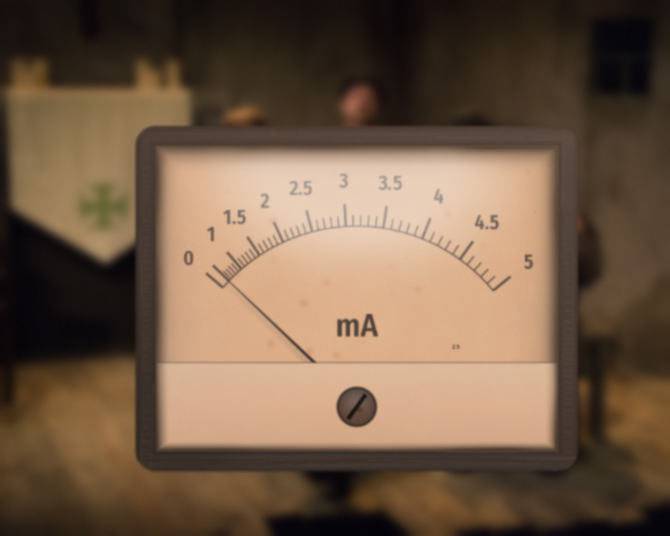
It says 0.5 mA
